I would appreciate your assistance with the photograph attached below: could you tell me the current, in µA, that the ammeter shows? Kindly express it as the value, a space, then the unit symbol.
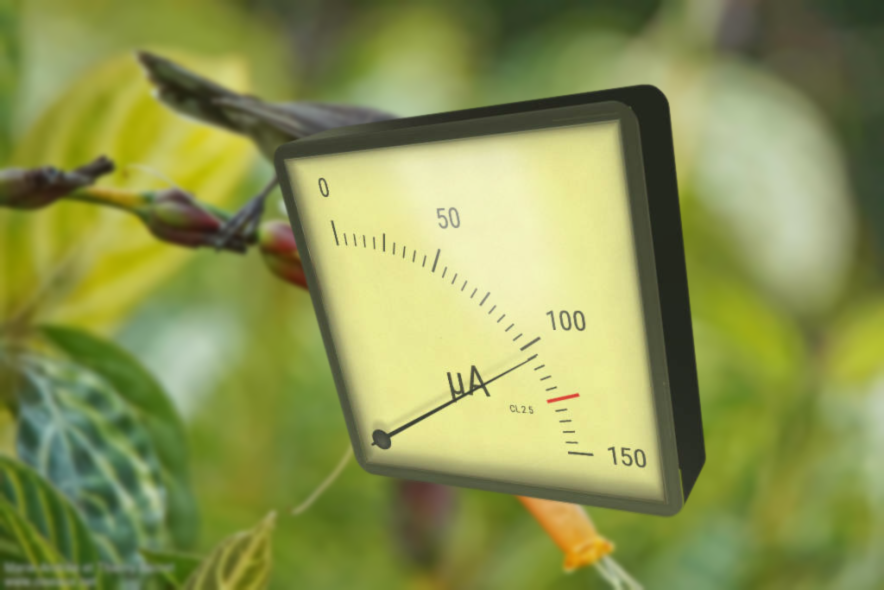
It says 105 µA
